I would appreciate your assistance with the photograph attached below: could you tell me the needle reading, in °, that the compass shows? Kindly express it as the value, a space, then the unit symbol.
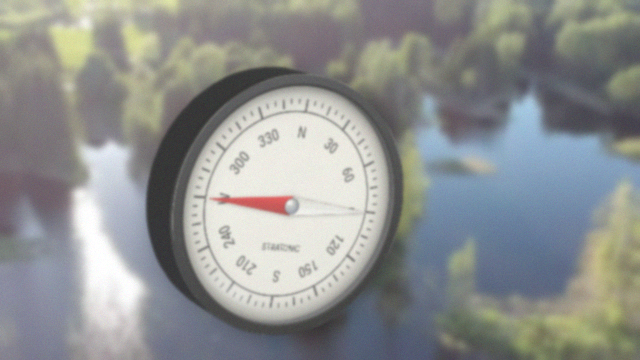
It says 270 °
